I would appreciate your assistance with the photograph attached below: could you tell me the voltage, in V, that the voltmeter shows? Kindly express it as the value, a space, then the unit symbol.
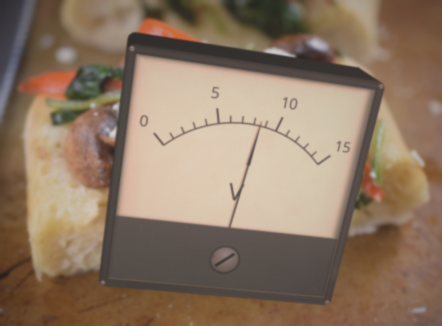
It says 8.5 V
